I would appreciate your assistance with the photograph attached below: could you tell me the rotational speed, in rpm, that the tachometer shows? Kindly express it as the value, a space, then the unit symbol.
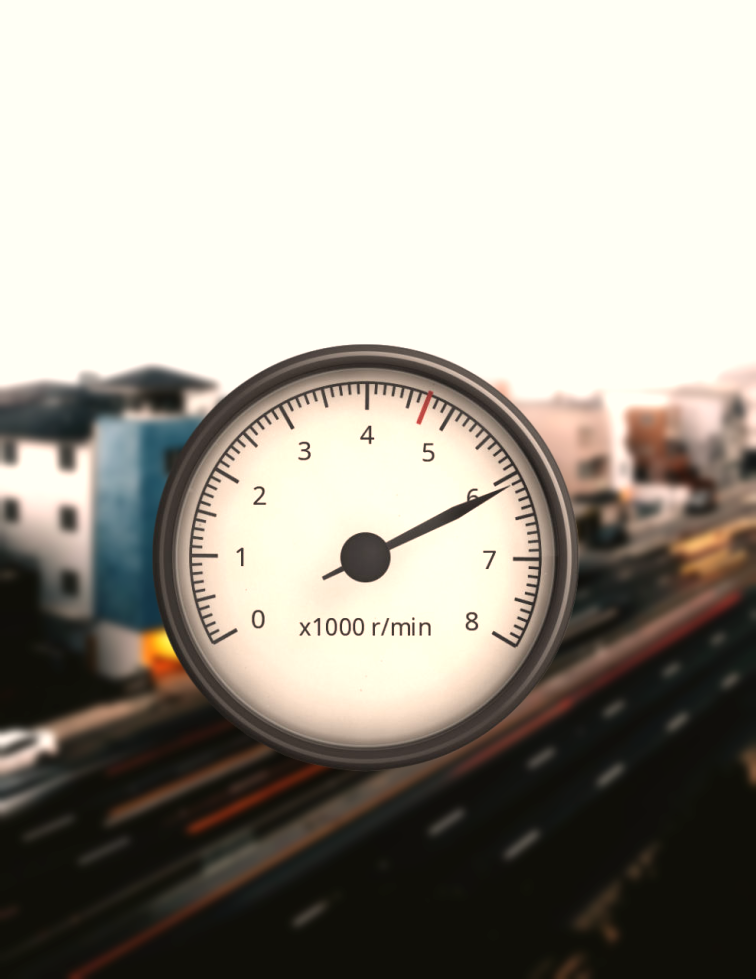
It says 6100 rpm
